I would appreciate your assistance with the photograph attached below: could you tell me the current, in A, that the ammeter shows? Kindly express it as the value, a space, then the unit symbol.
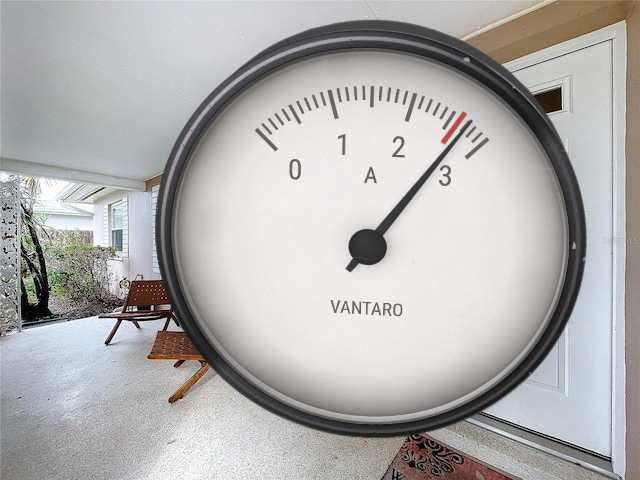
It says 2.7 A
